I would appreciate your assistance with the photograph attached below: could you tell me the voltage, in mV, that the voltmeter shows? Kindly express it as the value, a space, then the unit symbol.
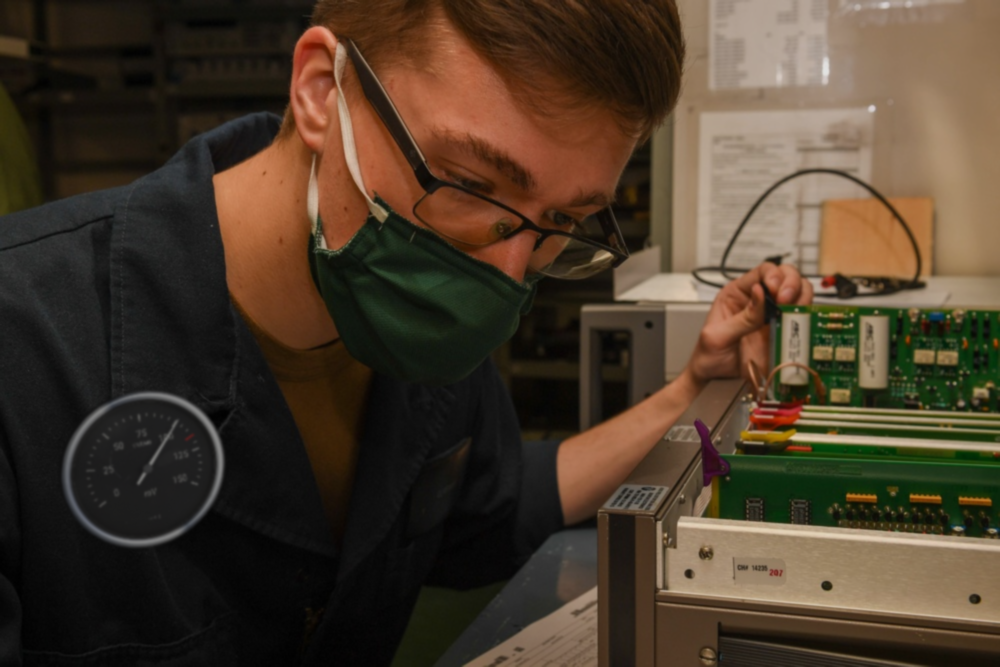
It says 100 mV
